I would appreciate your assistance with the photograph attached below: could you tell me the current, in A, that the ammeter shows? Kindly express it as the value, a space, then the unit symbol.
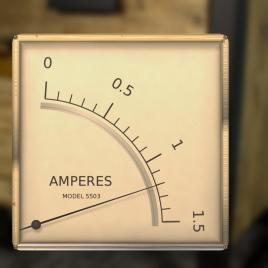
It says 1.2 A
